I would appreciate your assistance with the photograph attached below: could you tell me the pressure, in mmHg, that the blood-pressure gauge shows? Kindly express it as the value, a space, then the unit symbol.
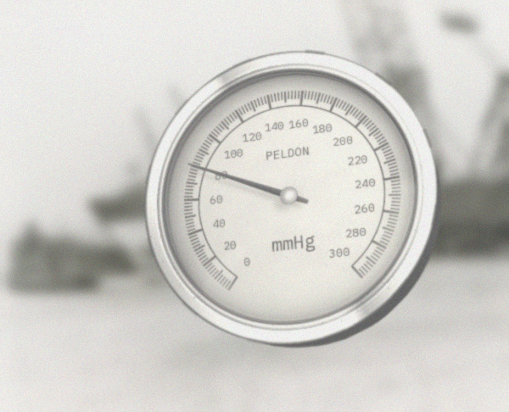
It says 80 mmHg
